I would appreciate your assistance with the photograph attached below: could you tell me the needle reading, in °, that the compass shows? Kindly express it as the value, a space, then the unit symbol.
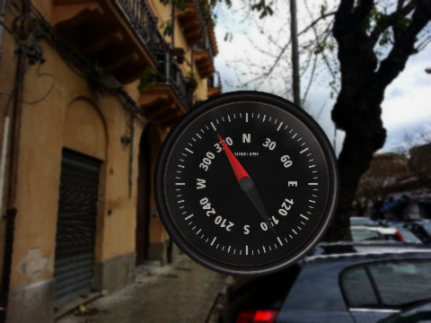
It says 330 °
